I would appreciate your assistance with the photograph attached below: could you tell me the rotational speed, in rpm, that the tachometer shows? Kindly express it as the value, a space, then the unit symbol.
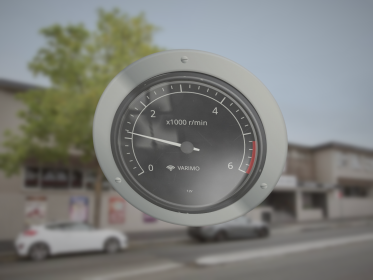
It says 1200 rpm
